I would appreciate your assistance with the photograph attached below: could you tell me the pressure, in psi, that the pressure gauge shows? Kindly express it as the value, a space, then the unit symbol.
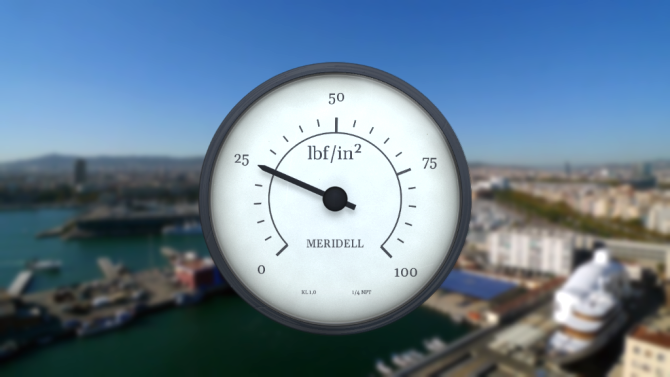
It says 25 psi
